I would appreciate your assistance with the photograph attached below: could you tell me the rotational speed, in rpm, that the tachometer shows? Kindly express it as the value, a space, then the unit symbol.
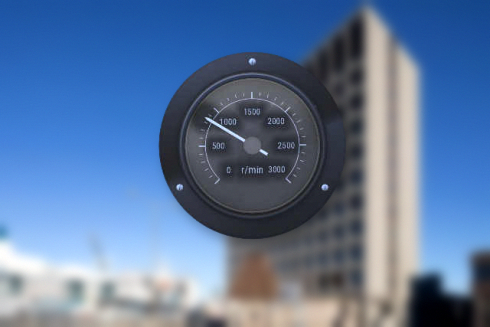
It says 850 rpm
